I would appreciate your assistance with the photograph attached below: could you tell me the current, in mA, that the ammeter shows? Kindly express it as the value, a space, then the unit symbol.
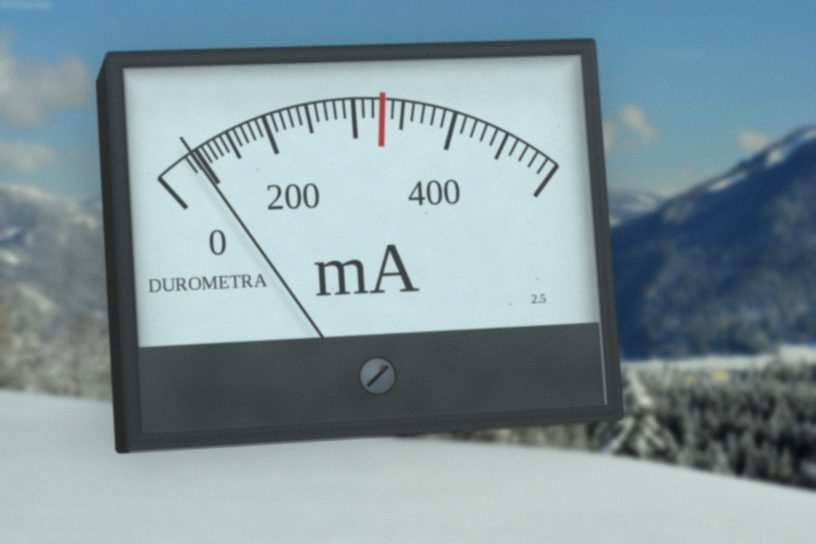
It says 90 mA
